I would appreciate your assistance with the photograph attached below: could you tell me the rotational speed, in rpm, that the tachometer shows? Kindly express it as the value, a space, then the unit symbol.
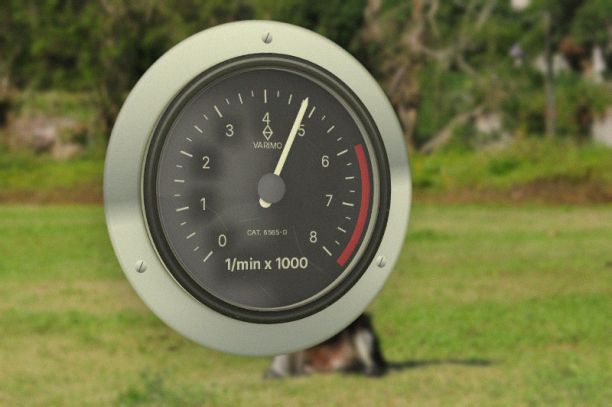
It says 4750 rpm
